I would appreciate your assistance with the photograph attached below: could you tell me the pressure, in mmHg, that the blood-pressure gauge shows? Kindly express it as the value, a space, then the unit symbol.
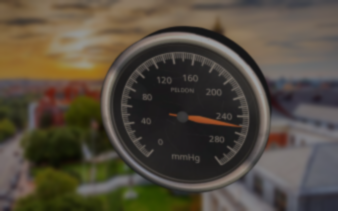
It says 250 mmHg
